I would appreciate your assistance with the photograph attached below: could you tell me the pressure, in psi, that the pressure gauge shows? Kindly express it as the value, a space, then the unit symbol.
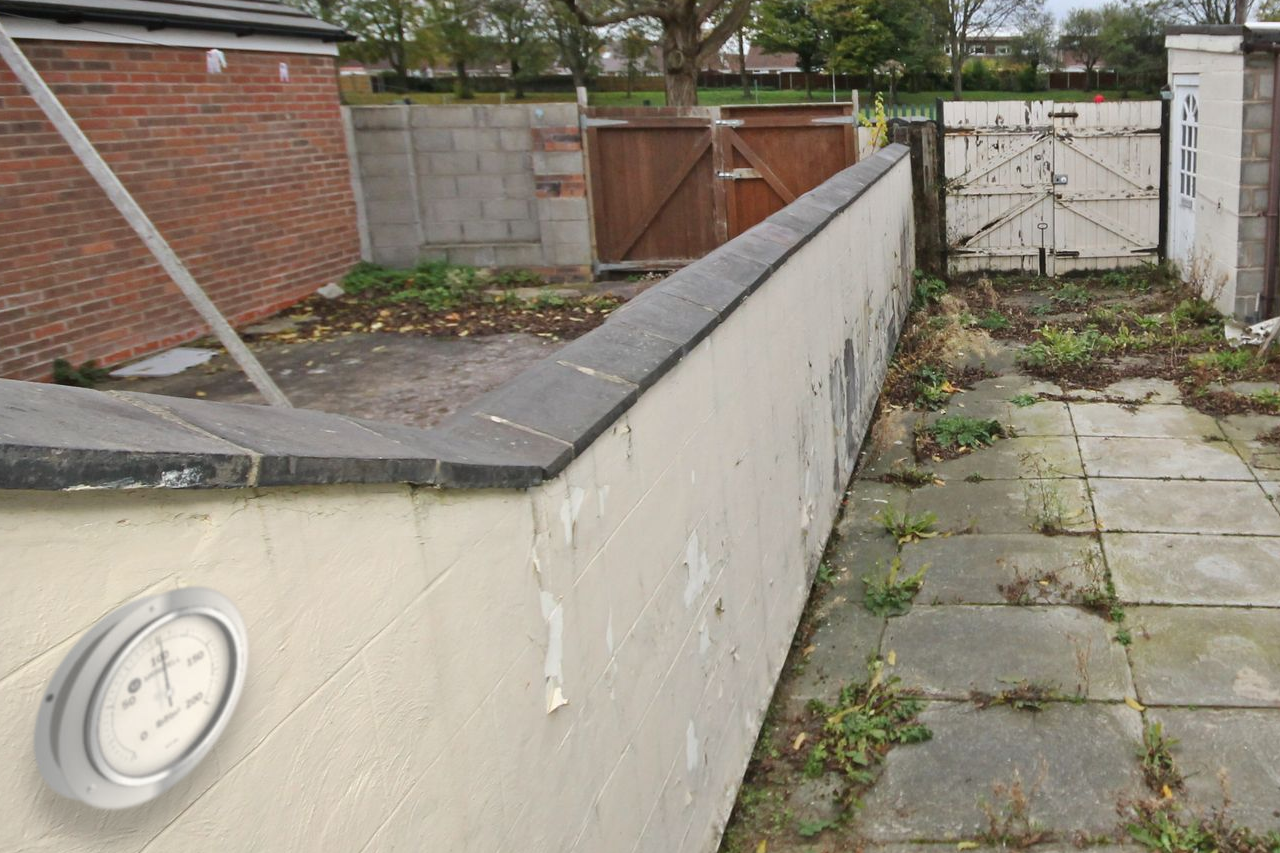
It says 100 psi
